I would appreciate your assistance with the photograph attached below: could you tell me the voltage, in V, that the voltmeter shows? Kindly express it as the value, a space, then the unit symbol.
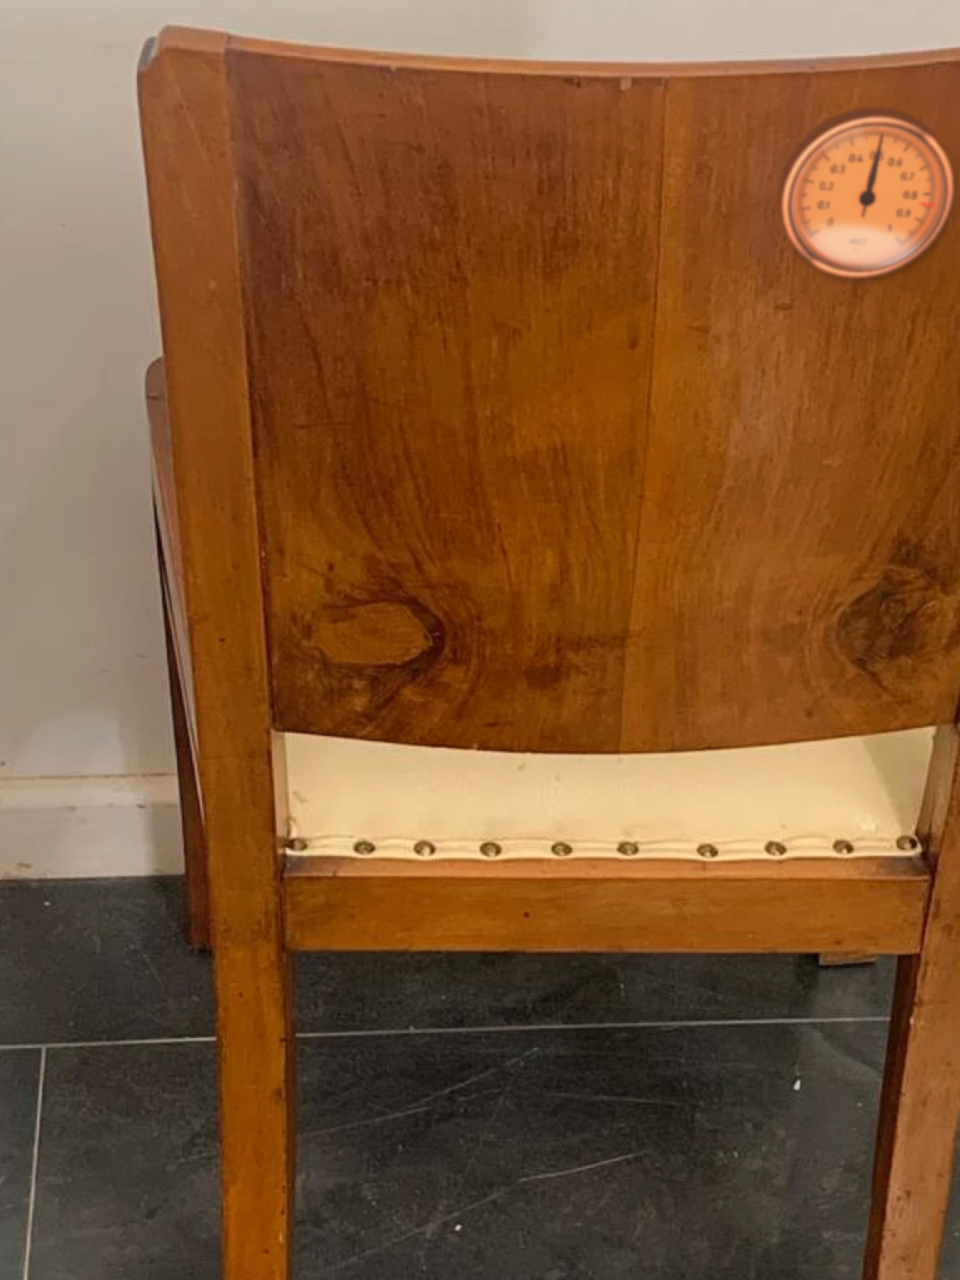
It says 0.5 V
